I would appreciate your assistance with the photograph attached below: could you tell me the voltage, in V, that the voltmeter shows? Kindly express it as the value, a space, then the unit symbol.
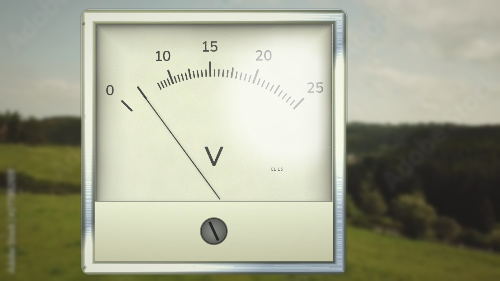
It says 5 V
